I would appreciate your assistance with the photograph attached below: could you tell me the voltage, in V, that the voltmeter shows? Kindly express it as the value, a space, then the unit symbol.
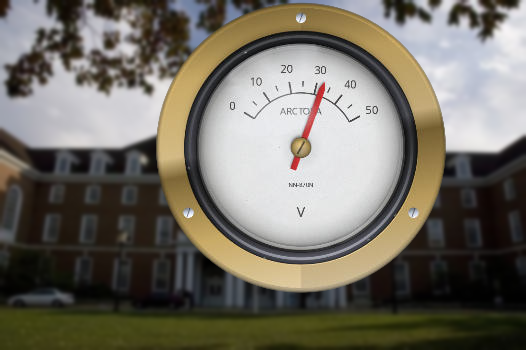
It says 32.5 V
